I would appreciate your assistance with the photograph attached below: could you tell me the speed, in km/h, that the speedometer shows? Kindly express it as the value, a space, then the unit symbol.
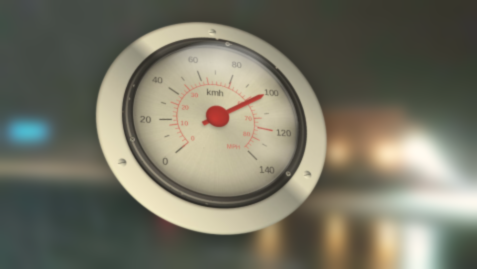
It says 100 km/h
